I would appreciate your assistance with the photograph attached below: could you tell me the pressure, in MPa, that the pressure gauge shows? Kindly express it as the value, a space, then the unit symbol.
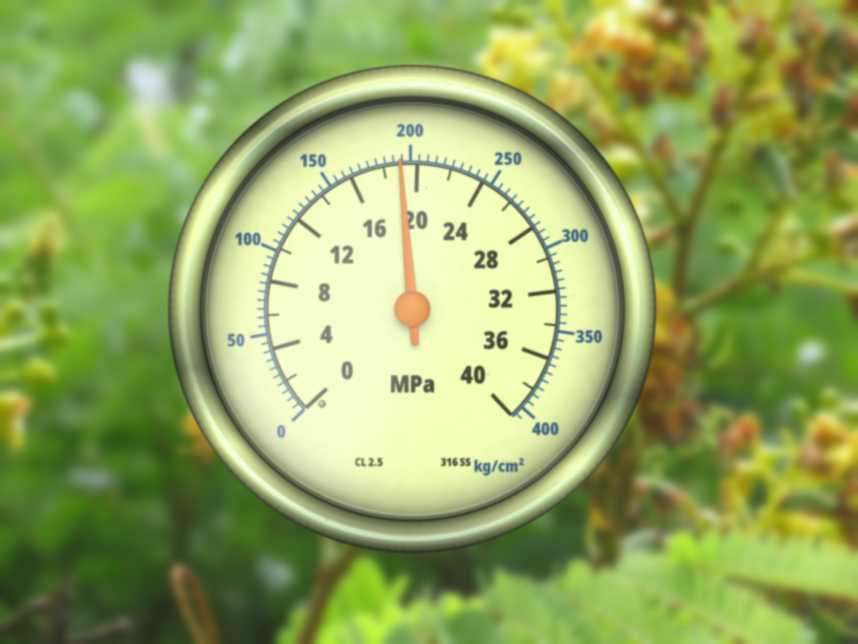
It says 19 MPa
